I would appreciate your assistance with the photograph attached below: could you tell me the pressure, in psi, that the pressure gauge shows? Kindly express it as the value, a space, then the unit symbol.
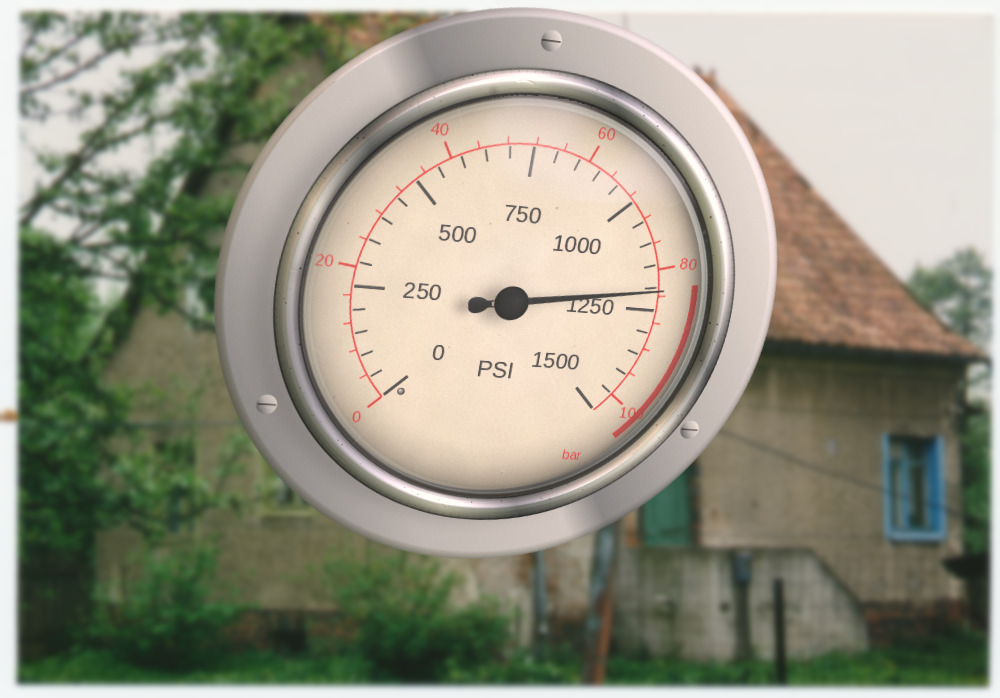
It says 1200 psi
